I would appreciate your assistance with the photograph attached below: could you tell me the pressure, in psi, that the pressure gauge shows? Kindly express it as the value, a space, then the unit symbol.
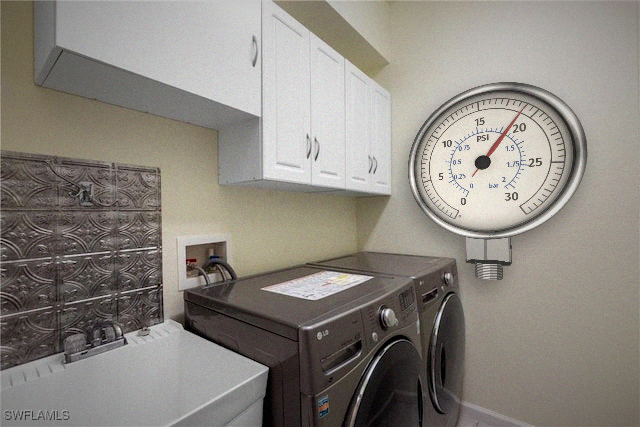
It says 19 psi
